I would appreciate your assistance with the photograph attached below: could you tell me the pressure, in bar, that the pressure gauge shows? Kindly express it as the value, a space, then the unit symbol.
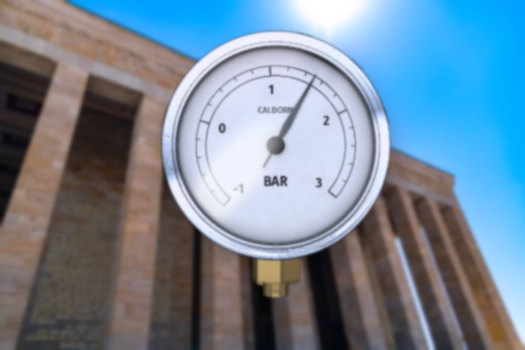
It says 1.5 bar
